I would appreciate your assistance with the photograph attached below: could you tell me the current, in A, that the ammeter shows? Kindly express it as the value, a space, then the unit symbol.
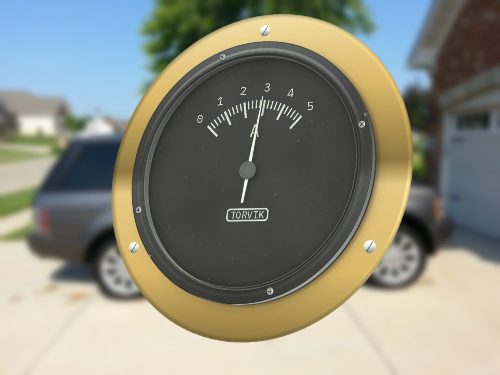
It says 3 A
